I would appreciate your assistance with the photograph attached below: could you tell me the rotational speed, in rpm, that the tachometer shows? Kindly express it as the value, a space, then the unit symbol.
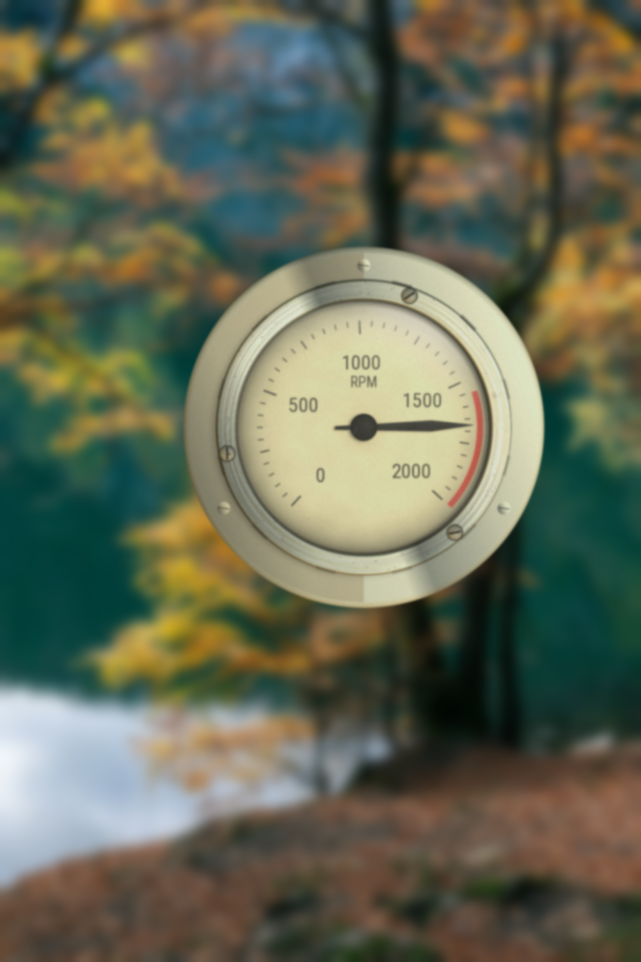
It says 1675 rpm
